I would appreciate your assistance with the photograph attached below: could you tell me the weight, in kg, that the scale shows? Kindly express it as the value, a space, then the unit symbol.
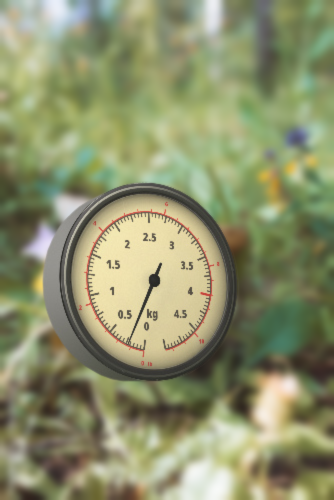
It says 0.25 kg
